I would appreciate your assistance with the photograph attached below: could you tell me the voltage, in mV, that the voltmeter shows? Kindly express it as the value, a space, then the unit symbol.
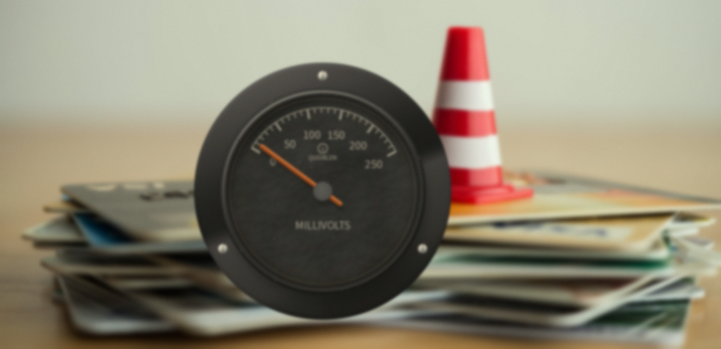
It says 10 mV
